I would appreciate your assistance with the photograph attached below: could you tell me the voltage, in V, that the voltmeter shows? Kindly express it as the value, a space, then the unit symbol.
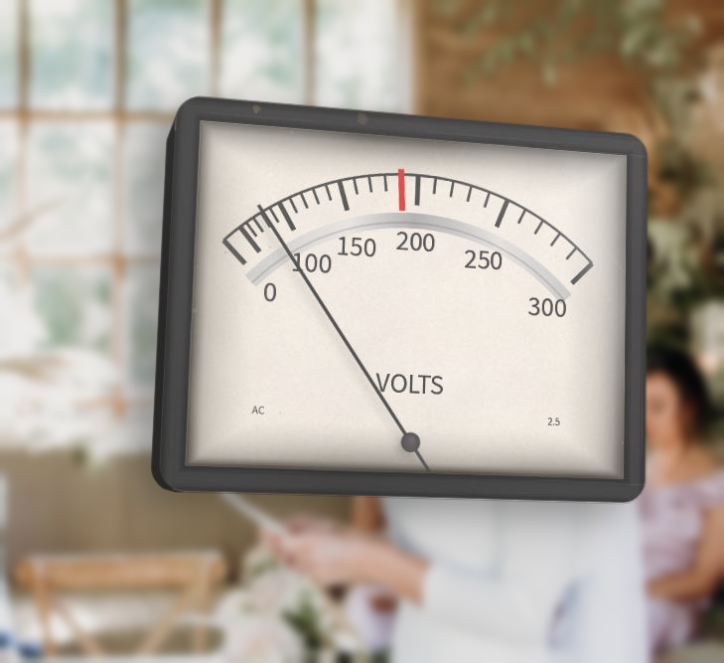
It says 80 V
